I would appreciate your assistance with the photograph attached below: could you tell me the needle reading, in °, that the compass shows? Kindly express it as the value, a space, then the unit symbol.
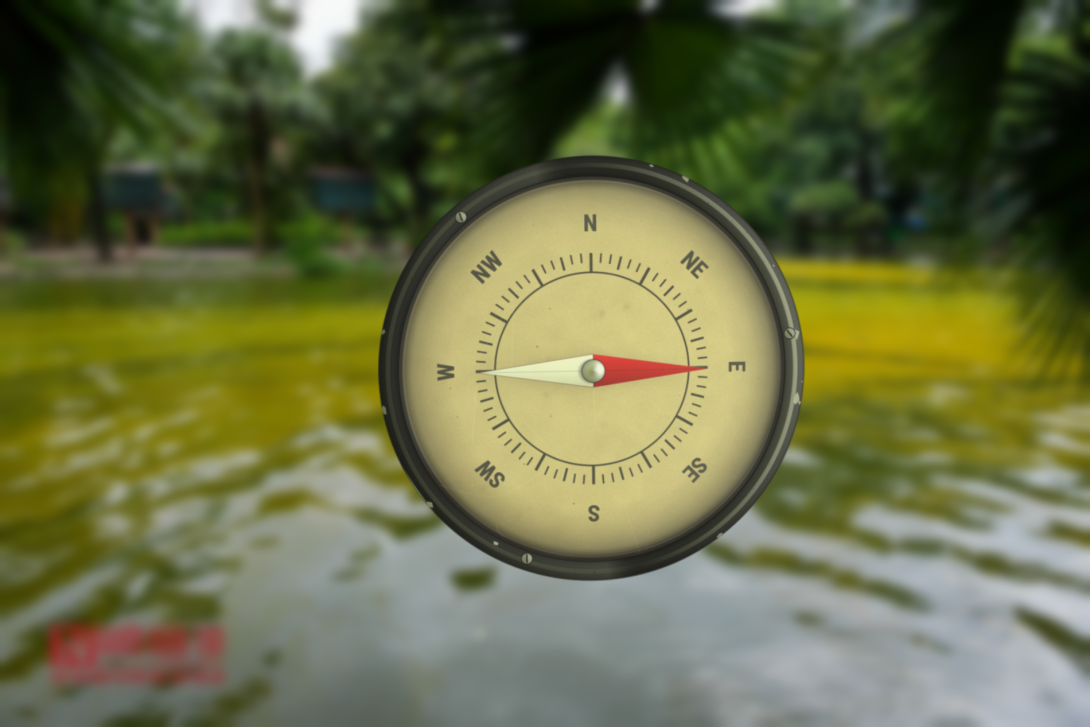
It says 90 °
